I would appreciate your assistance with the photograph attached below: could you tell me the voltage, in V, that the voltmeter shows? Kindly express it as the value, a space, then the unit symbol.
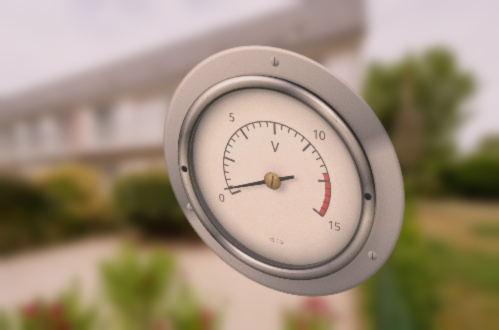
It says 0.5 V
